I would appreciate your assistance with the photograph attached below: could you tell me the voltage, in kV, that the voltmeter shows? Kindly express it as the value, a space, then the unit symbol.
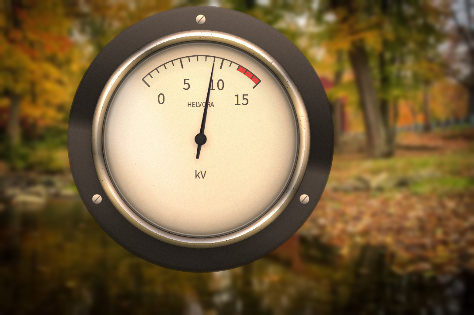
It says 9 kV
